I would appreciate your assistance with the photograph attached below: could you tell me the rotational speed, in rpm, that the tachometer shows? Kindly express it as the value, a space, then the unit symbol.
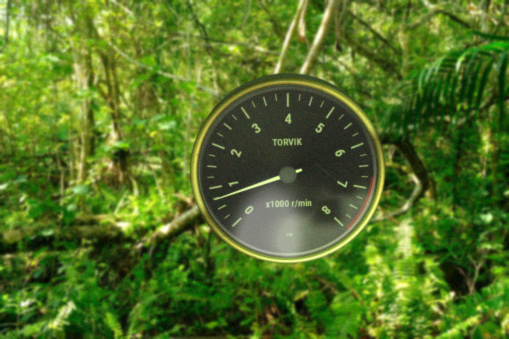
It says 750 rpm
